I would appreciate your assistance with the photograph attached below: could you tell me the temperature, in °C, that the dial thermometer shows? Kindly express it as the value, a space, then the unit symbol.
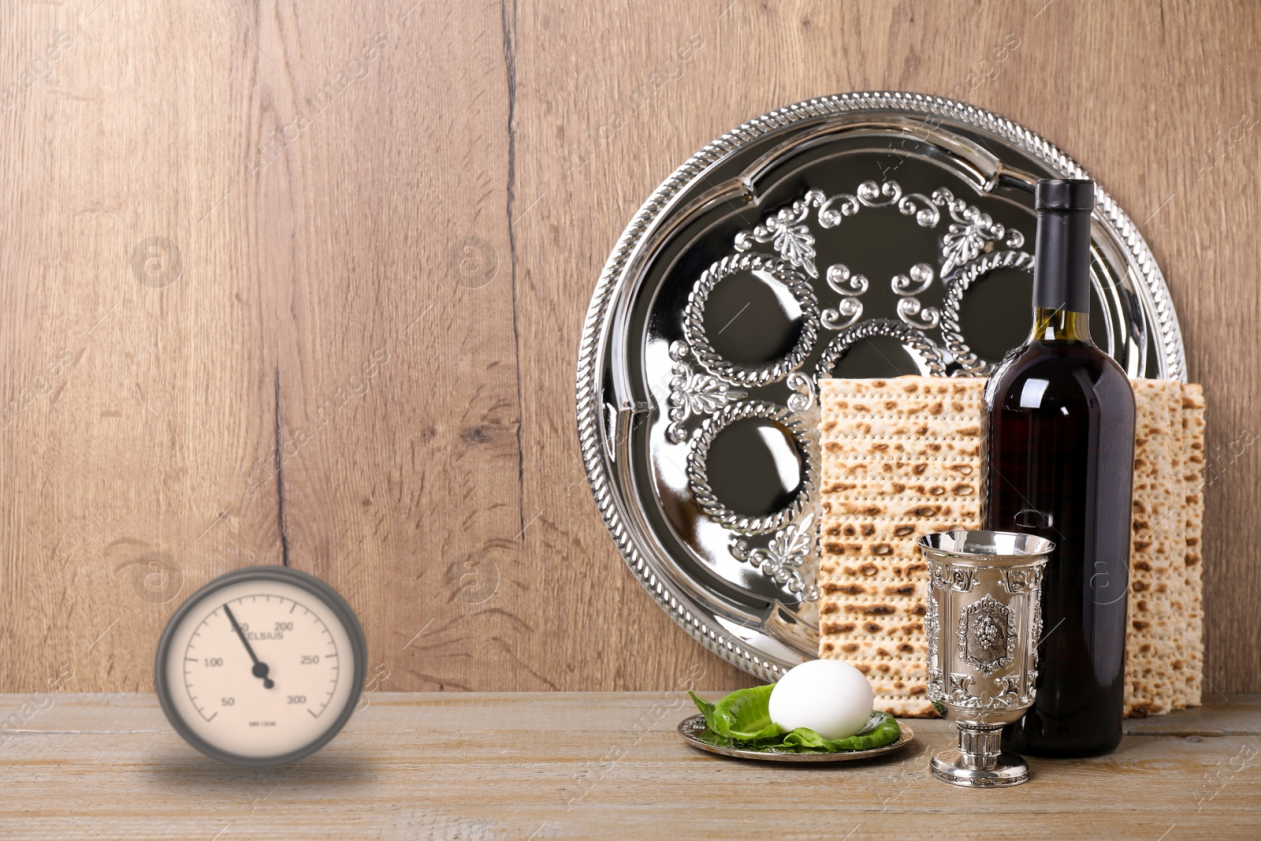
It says 150 °C
